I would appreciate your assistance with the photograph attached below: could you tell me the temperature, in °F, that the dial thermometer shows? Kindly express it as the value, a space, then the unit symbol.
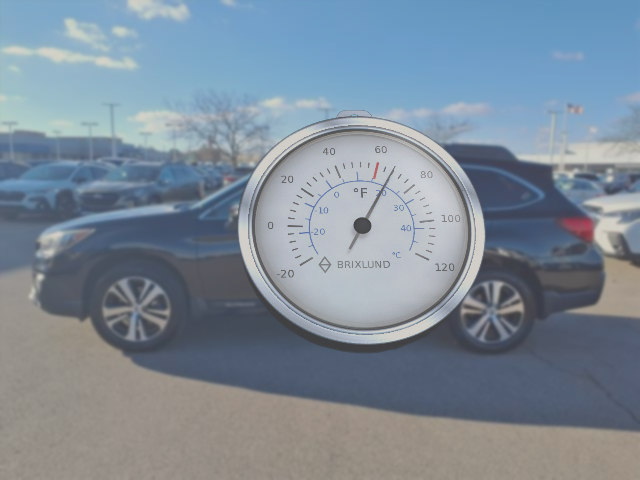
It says 68 °F
